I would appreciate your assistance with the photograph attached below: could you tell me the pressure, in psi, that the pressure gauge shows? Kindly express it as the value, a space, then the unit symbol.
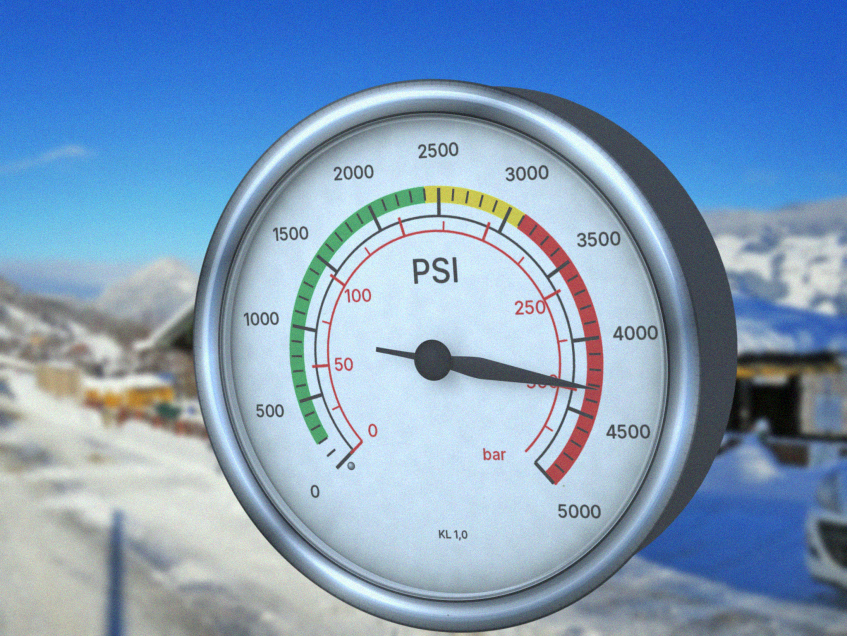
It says 4300 psi
